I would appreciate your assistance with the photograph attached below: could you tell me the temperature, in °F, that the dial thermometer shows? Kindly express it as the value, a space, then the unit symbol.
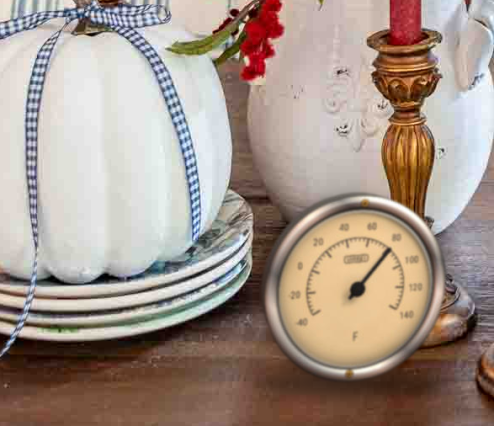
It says 80 °F
